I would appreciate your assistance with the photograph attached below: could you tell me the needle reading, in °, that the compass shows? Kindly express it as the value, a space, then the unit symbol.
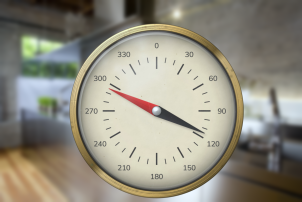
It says 295 °
